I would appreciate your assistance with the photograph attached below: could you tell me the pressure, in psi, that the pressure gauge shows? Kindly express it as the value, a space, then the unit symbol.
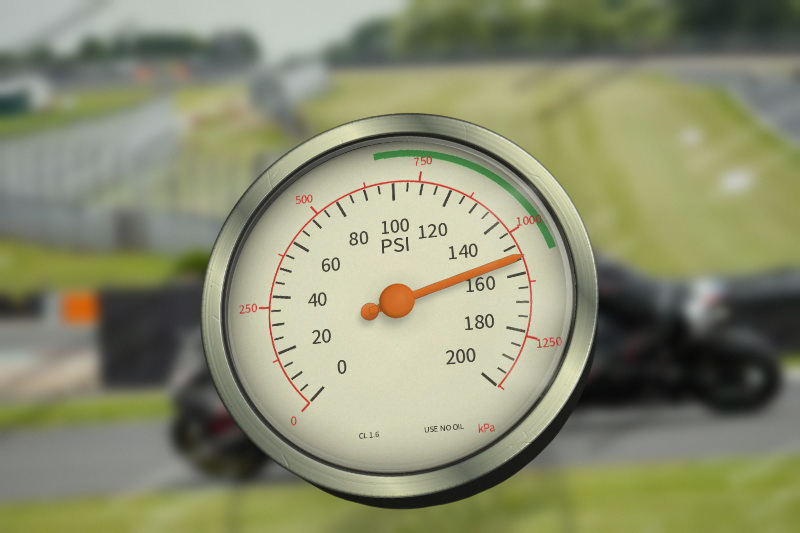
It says 155 psi
